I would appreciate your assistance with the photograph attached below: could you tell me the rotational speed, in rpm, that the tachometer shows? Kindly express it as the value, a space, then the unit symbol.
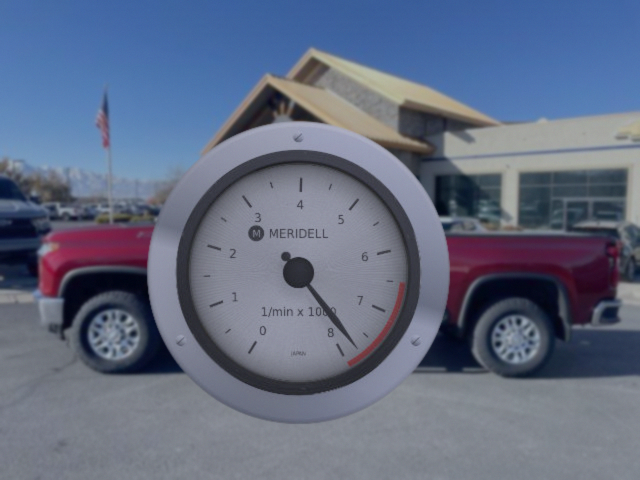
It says 7750 rpm
